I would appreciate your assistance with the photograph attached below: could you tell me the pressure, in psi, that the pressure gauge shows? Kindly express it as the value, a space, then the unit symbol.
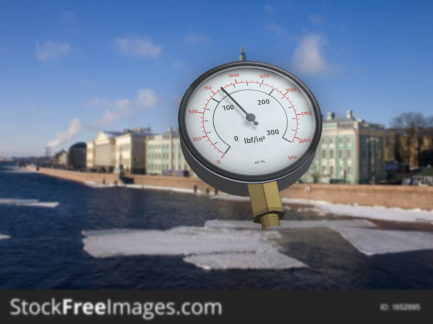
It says 120 psi
